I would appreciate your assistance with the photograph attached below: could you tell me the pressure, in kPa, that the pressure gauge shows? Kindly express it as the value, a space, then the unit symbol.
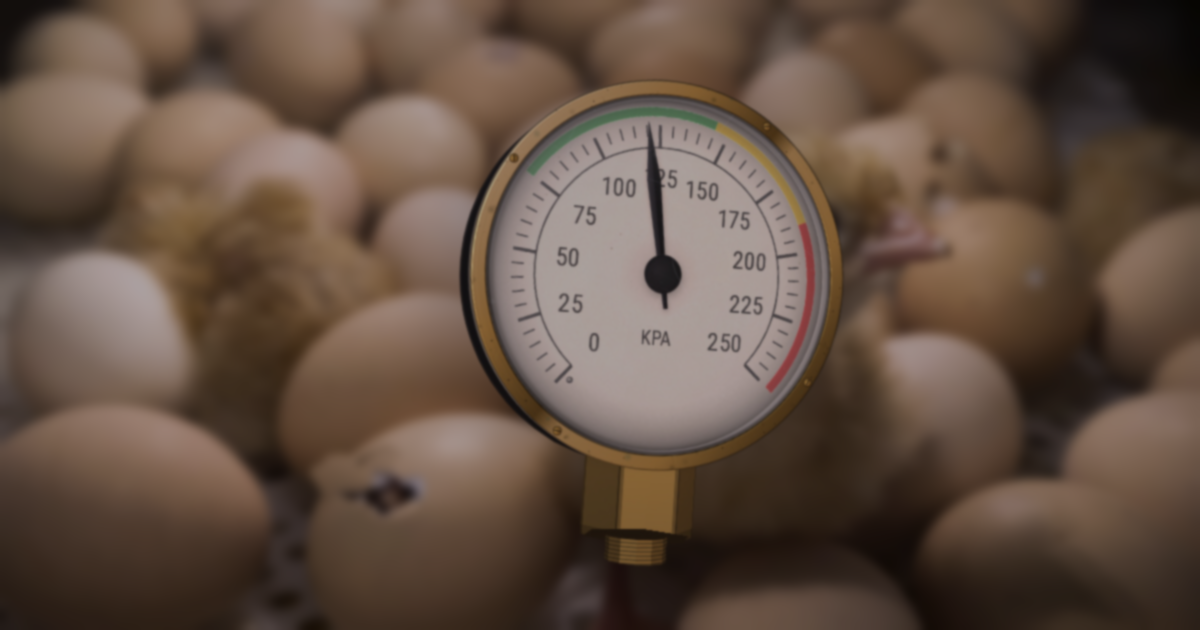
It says 120 kPa
